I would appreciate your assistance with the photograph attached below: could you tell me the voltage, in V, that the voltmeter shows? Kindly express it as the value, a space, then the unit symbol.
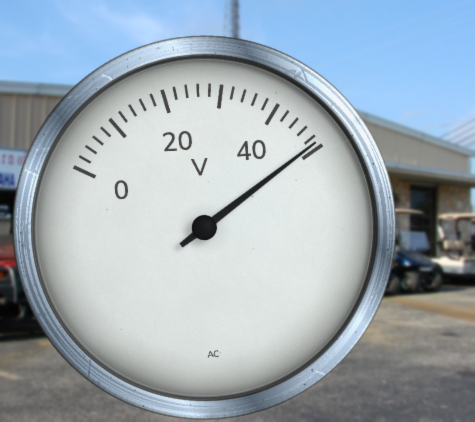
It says 49 V
